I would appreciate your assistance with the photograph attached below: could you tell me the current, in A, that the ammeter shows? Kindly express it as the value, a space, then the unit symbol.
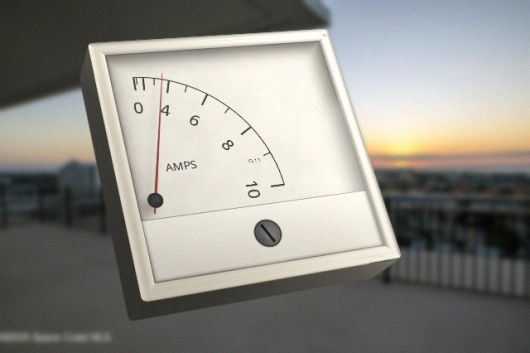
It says 3.5 A
